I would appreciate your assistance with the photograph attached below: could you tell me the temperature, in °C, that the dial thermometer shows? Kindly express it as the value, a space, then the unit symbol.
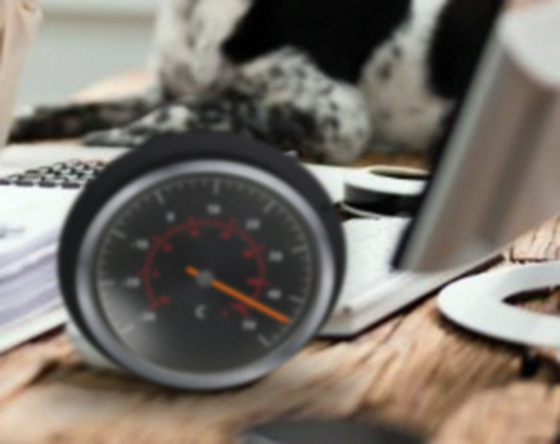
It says 44 °C
